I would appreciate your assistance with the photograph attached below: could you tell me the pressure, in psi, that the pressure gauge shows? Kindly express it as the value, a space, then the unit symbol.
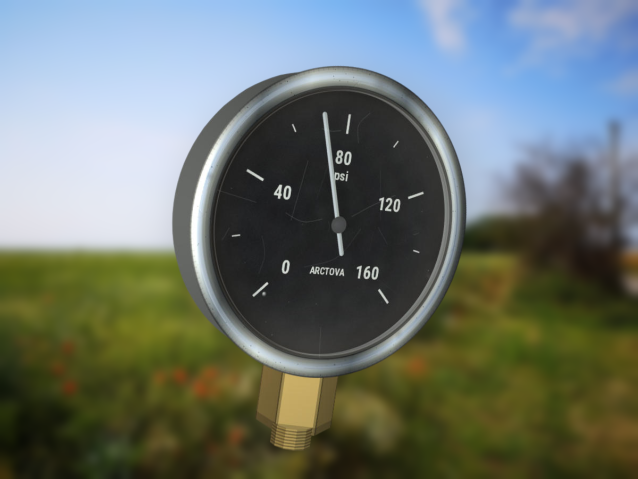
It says 70 psi
